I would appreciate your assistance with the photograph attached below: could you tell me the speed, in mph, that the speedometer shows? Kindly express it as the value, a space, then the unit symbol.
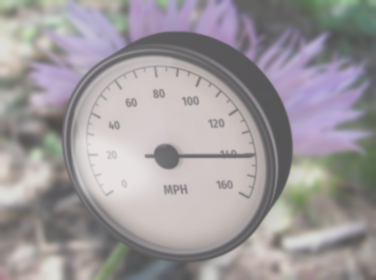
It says 140 mph
